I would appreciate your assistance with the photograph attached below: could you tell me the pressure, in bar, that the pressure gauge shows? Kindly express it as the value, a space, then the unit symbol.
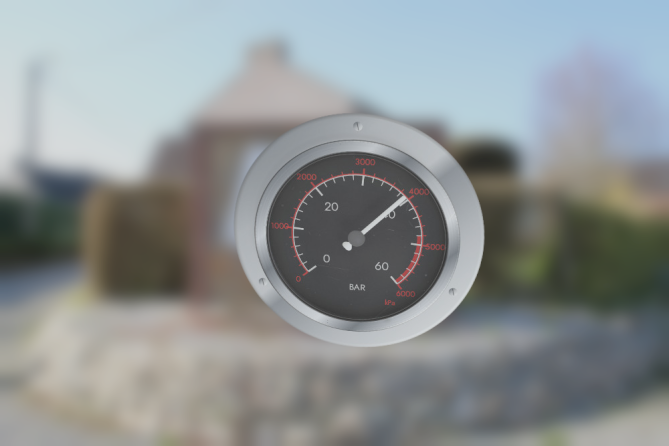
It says 39 bar
